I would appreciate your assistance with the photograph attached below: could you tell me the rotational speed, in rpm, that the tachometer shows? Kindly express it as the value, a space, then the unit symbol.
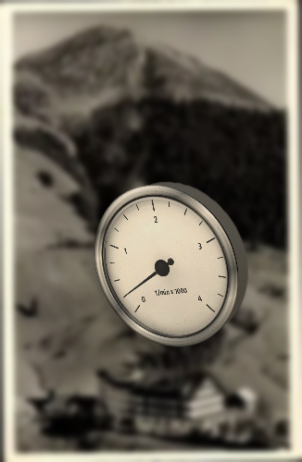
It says 250 rpm
